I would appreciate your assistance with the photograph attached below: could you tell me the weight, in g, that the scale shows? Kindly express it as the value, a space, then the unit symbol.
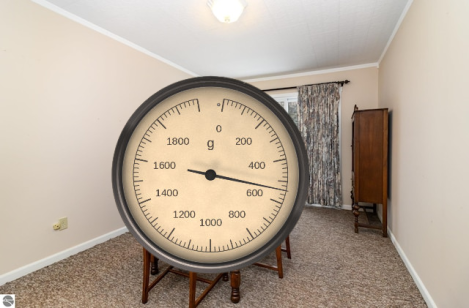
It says 540 g
